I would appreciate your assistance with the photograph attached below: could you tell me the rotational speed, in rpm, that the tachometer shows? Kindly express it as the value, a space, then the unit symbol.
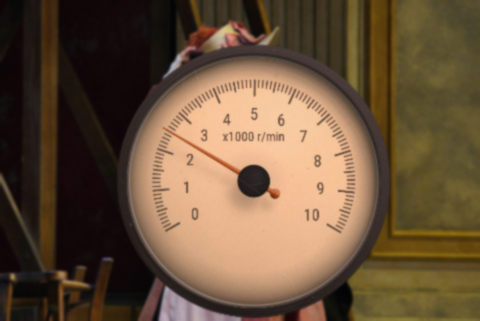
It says 2500 rpm
